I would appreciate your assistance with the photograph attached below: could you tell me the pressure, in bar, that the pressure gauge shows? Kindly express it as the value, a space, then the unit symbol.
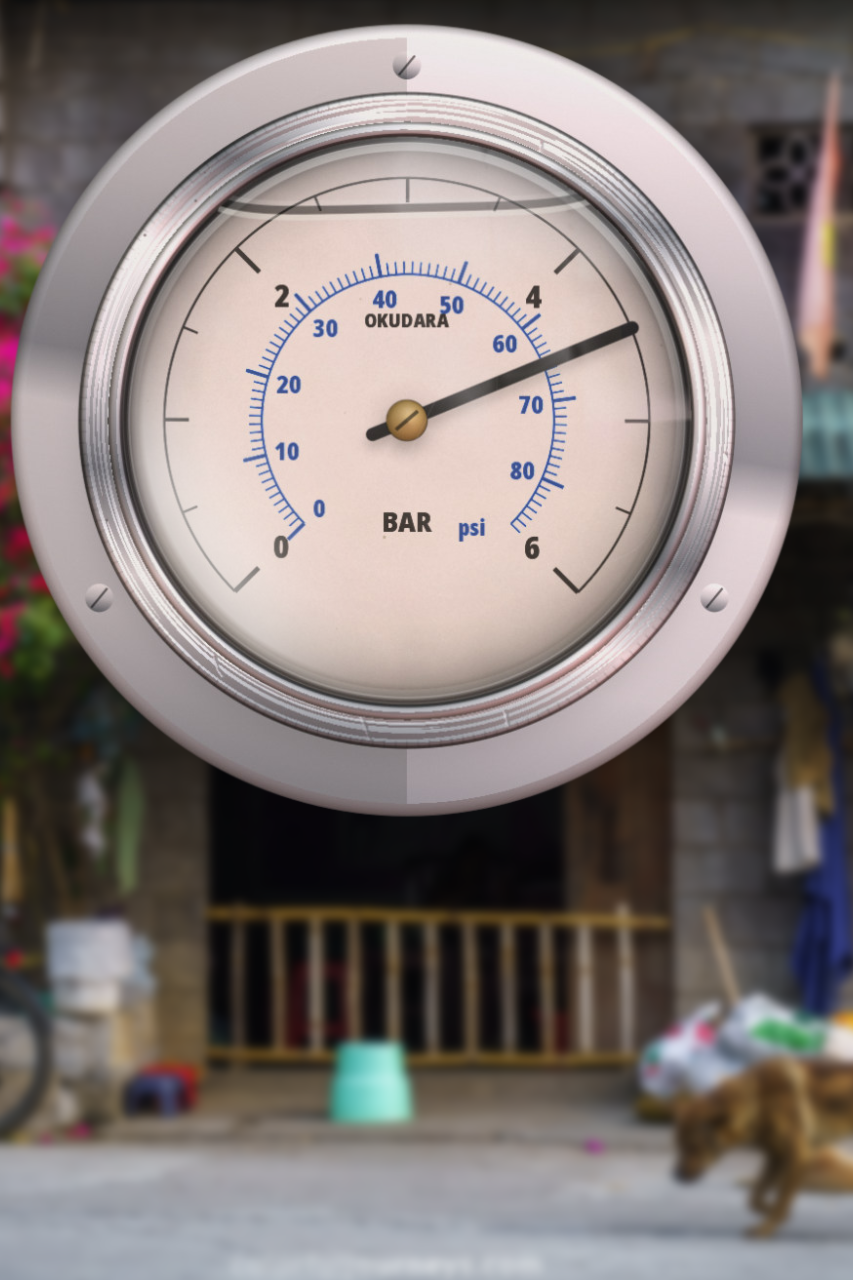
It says 4.5 bar
